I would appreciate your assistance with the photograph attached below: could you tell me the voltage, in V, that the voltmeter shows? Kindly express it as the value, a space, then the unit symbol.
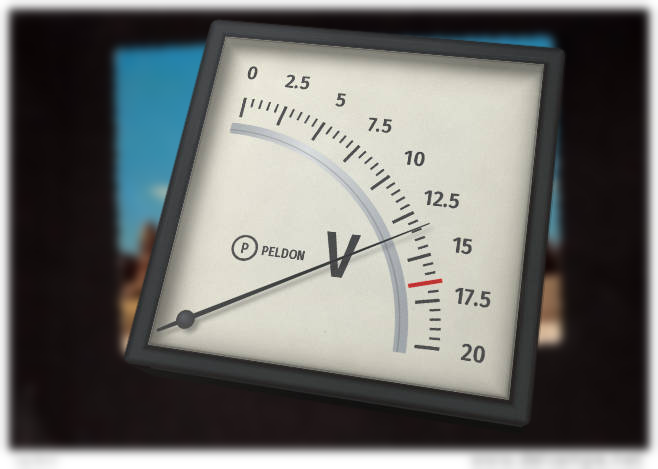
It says 13.5 V
